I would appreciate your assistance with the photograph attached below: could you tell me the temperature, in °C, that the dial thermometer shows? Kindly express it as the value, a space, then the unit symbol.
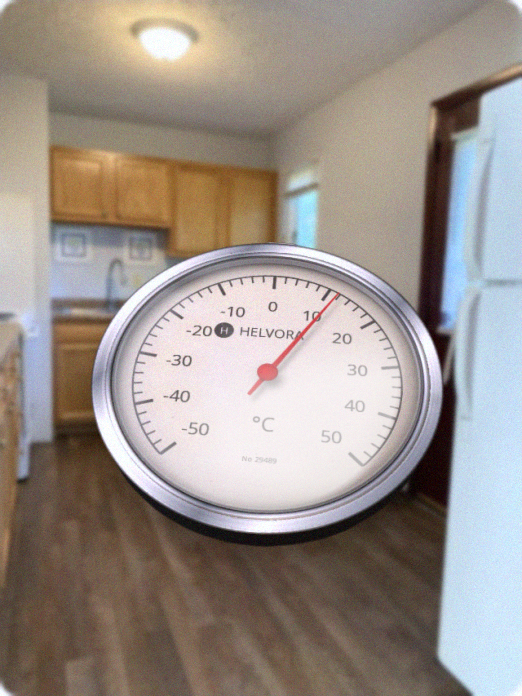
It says 12 °C
